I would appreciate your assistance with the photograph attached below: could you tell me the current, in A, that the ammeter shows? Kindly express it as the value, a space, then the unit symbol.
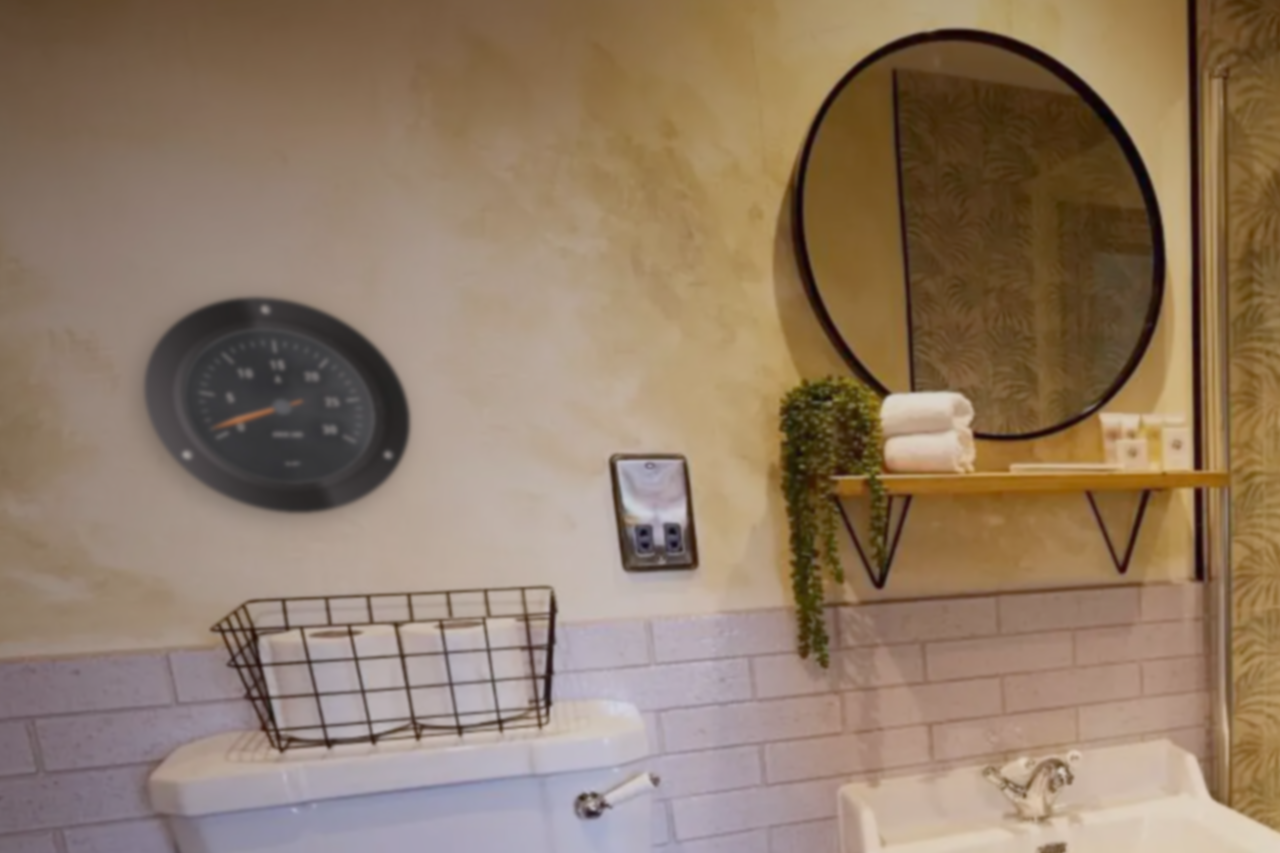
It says 1 A
